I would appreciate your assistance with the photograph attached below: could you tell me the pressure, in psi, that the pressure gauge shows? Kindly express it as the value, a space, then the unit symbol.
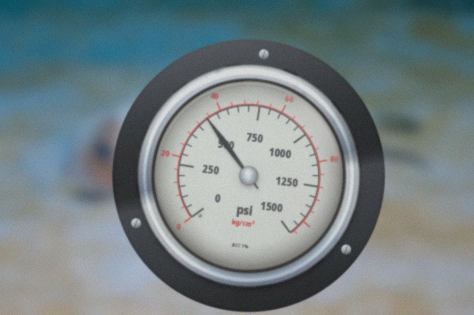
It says 500 psi
